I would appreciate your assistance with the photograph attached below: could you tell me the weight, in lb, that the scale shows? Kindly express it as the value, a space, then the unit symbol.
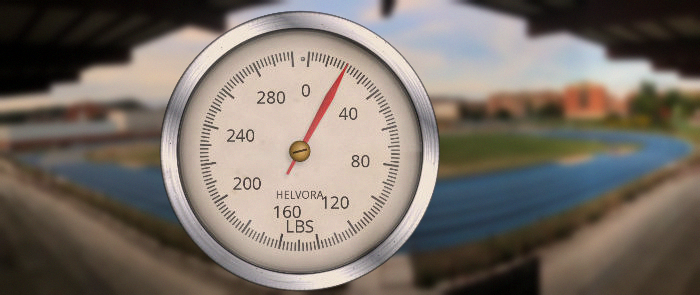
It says 20 lb
